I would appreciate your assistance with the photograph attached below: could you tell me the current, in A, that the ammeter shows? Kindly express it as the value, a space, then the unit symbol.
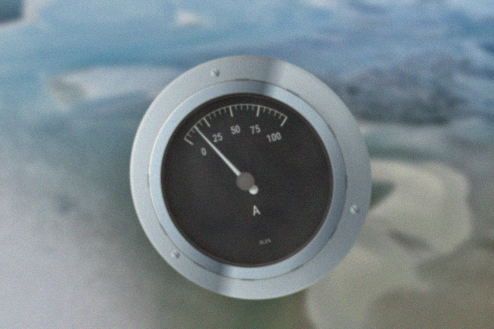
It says 15 A
